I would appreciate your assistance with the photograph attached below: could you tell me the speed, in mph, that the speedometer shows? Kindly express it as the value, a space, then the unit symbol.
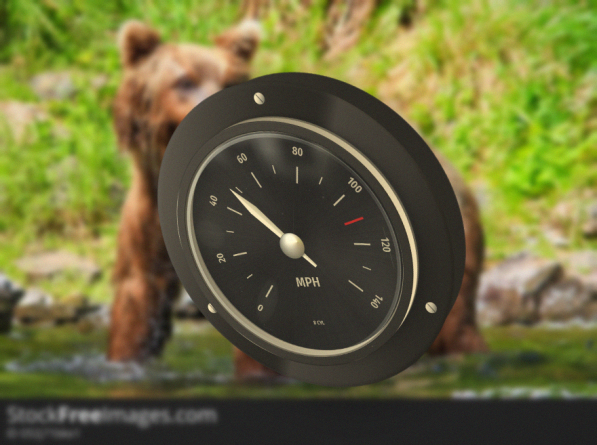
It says 50 mph
